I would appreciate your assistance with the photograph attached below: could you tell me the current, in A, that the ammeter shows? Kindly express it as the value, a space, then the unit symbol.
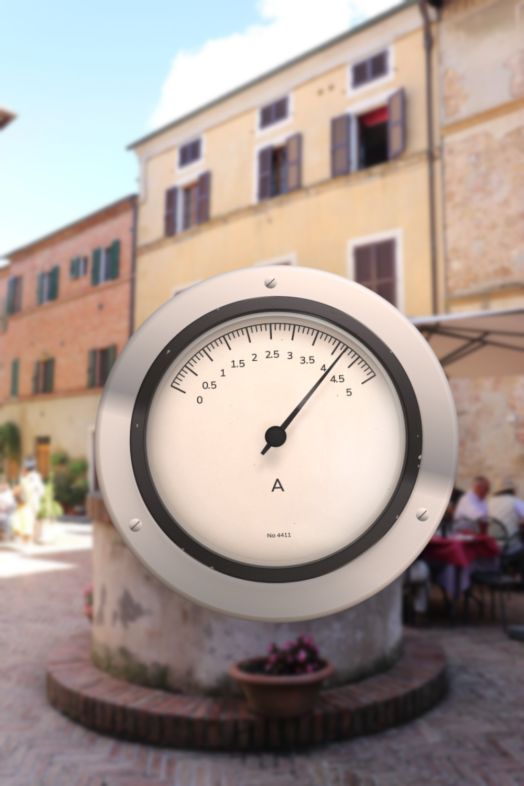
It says 4.2 A
